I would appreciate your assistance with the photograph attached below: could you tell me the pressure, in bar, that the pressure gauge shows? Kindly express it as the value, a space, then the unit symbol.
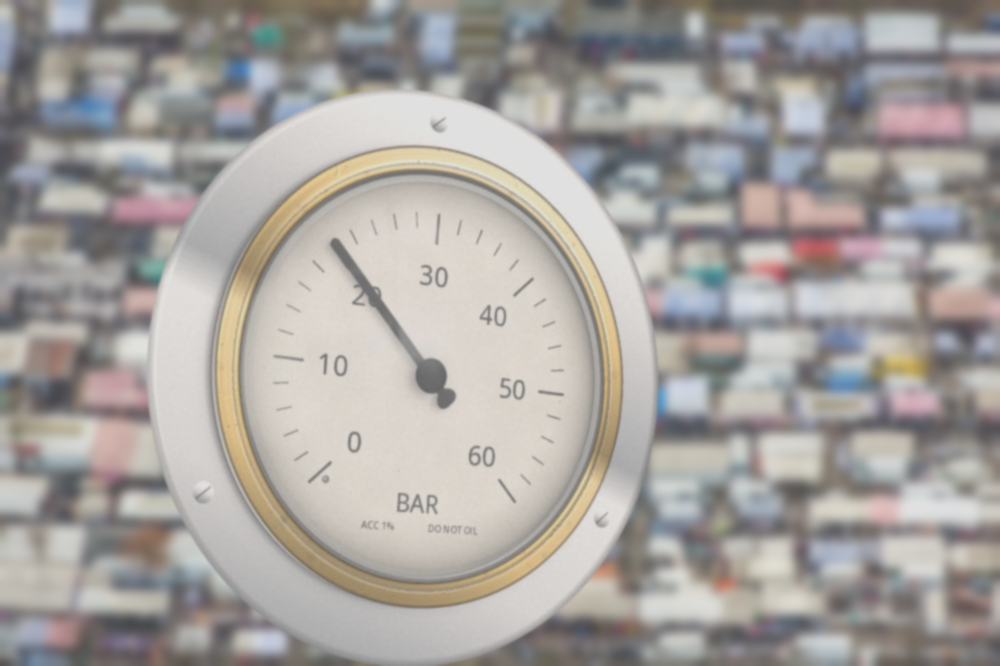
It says 20 bar
